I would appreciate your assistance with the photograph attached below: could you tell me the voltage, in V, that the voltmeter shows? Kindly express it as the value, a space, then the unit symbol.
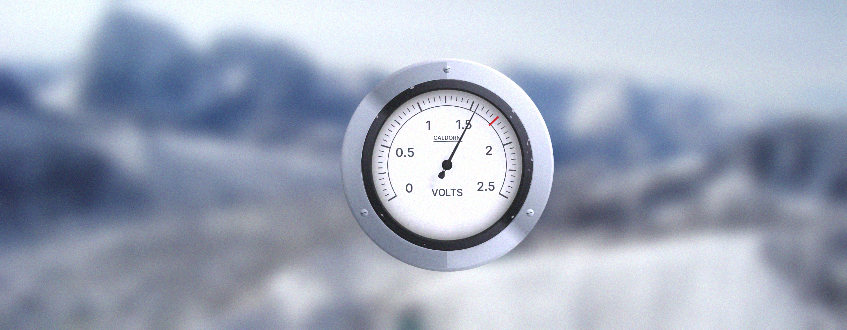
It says 1.55 V
